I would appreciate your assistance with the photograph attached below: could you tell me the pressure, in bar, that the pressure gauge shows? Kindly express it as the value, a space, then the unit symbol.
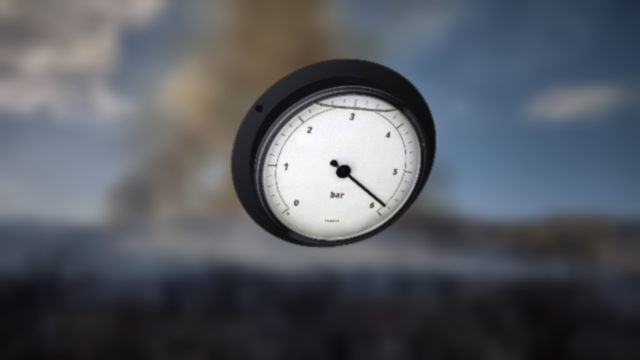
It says 5.8 bar
